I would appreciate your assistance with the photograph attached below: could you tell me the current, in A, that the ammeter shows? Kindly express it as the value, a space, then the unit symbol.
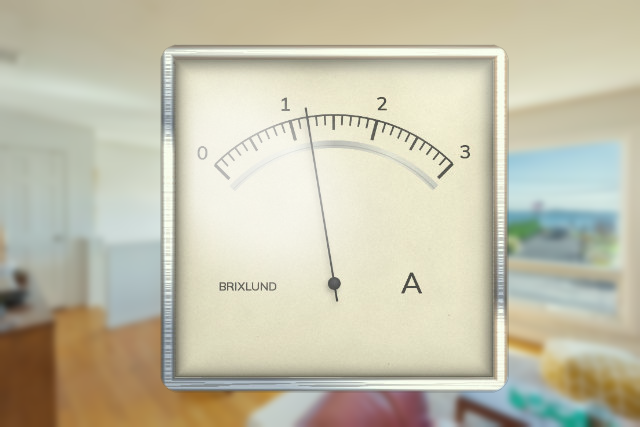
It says 1.2 A
